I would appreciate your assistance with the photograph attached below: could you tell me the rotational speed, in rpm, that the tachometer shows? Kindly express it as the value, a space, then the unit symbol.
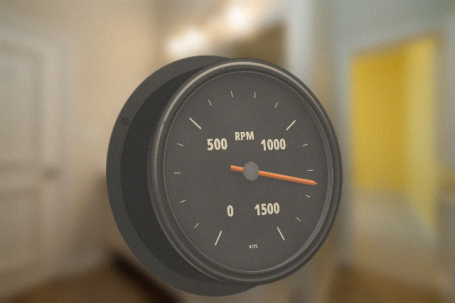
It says 1250 rpm
